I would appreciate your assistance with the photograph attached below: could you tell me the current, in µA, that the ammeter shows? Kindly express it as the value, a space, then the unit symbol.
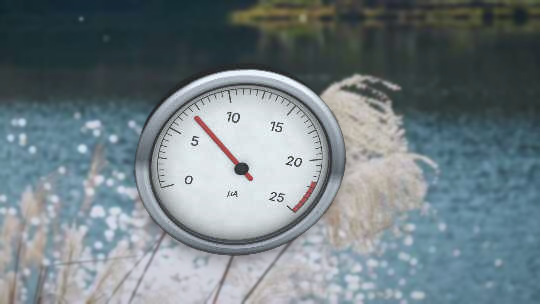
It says 7 µA
